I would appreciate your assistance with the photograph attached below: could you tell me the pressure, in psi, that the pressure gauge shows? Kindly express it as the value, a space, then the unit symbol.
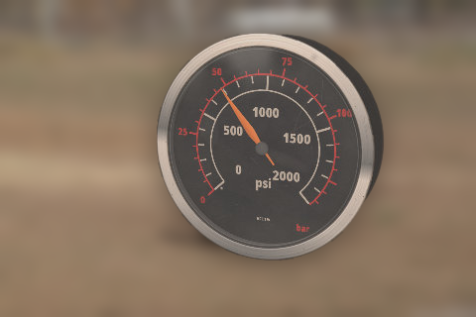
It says 700 psi
